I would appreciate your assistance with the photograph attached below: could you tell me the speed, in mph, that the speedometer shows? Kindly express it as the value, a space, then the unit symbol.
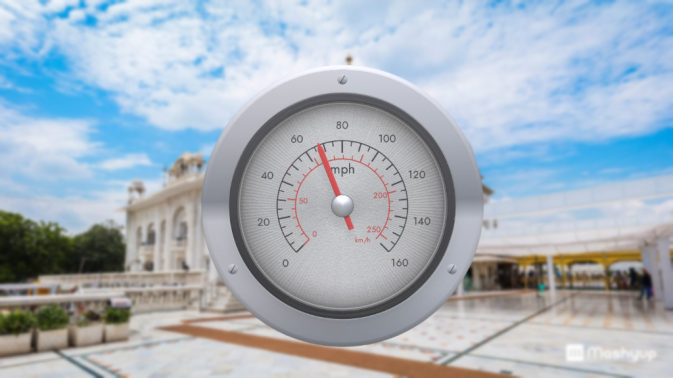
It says 67.5 mph
